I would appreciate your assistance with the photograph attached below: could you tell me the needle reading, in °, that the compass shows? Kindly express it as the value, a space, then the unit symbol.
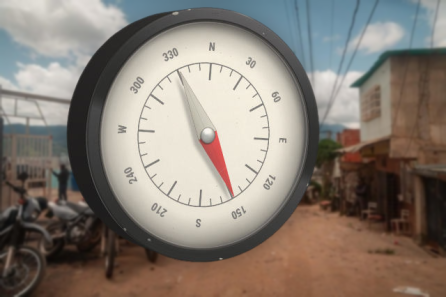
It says 150 °
